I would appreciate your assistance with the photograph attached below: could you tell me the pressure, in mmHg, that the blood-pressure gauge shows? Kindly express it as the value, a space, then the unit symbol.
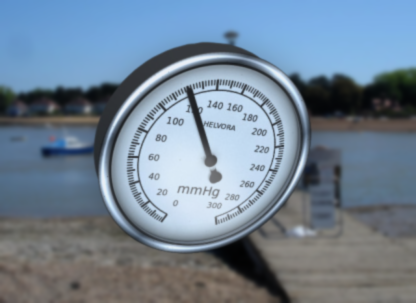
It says 120 mmHg
